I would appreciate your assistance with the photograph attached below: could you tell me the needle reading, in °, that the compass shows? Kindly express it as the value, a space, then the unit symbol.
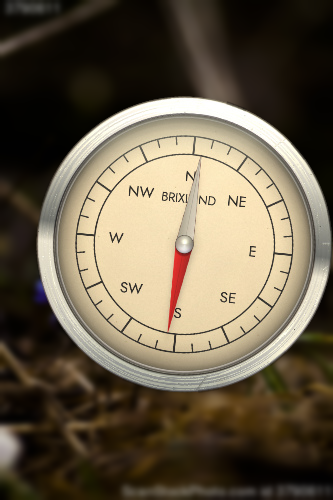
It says 185 °
